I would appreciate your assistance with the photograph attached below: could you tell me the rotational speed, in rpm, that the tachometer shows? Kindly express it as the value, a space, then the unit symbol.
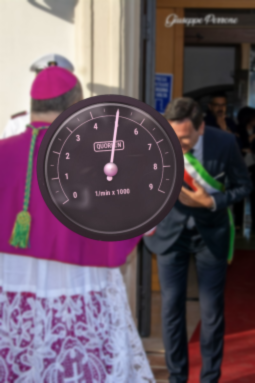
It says 5000 rpm
